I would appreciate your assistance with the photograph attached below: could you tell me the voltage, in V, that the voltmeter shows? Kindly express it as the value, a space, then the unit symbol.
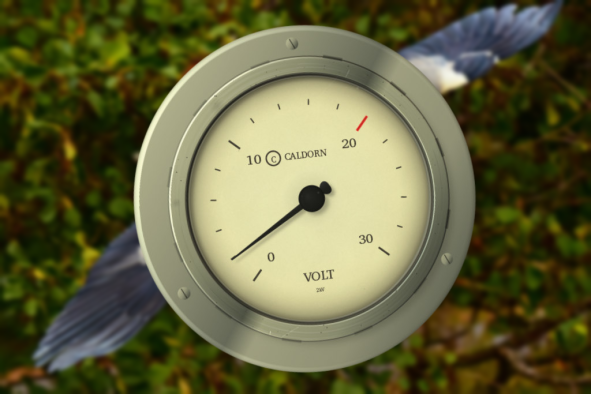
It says 2 V
